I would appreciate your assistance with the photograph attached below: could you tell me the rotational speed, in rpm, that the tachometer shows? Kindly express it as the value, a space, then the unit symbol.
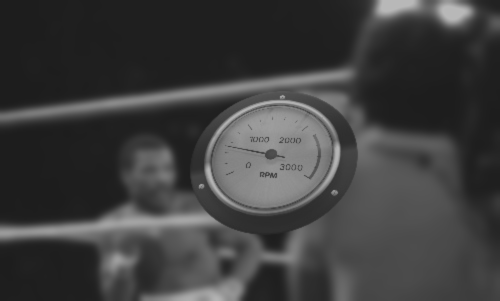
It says 500 rpm
